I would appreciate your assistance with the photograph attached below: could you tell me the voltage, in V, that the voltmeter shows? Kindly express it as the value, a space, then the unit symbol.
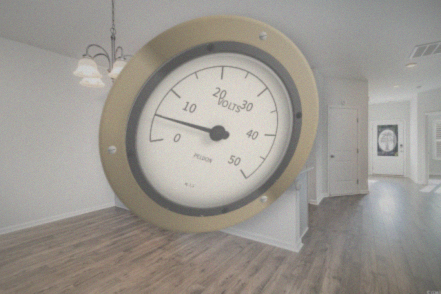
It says 5 V
